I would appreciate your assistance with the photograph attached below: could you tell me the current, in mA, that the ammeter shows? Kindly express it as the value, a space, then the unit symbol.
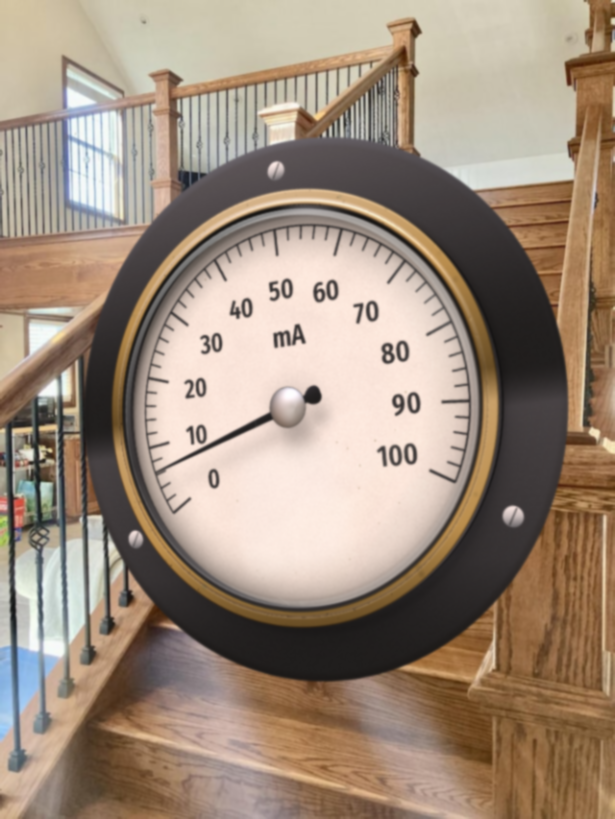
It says 6 mA
